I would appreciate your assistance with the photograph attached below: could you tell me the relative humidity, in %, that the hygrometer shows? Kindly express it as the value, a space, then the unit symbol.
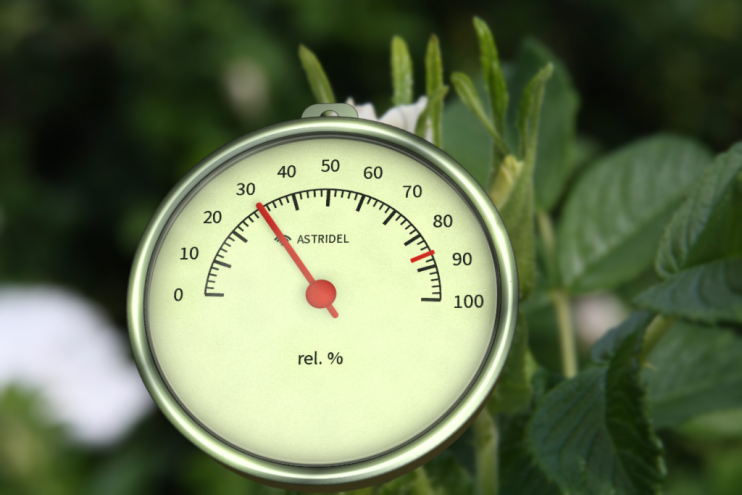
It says 30 %
